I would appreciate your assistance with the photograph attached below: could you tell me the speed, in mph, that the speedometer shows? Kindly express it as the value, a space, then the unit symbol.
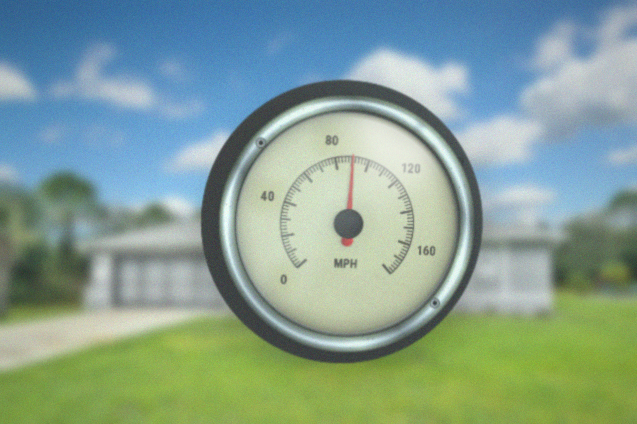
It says 90 mph
